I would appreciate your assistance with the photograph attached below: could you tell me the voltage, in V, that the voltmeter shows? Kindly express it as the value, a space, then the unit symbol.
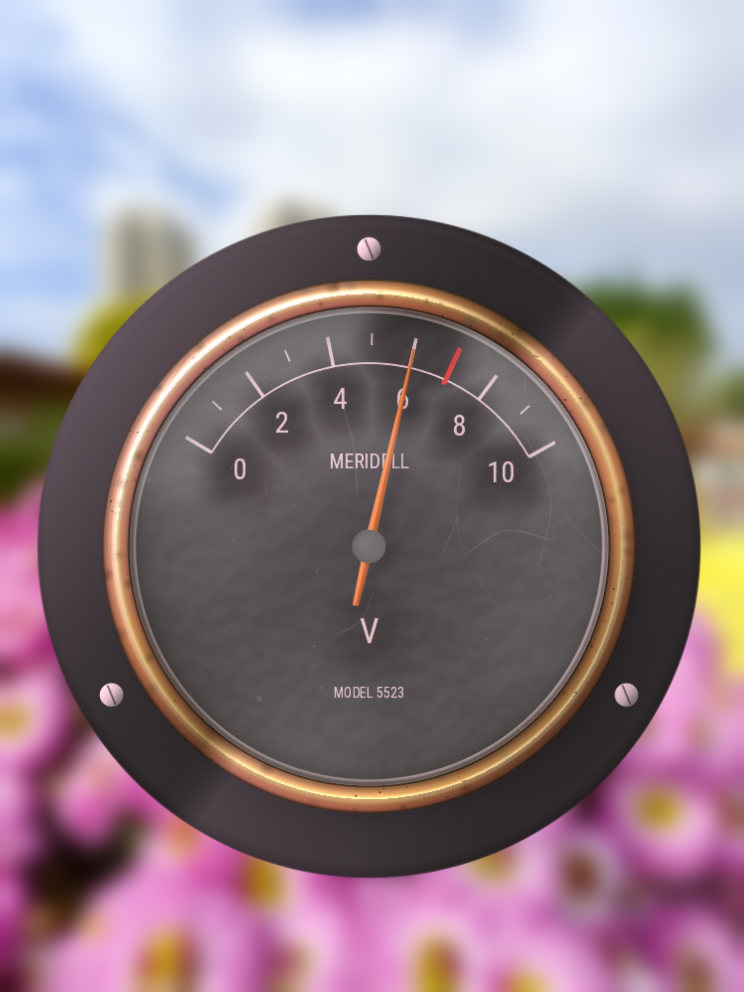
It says 6 V
